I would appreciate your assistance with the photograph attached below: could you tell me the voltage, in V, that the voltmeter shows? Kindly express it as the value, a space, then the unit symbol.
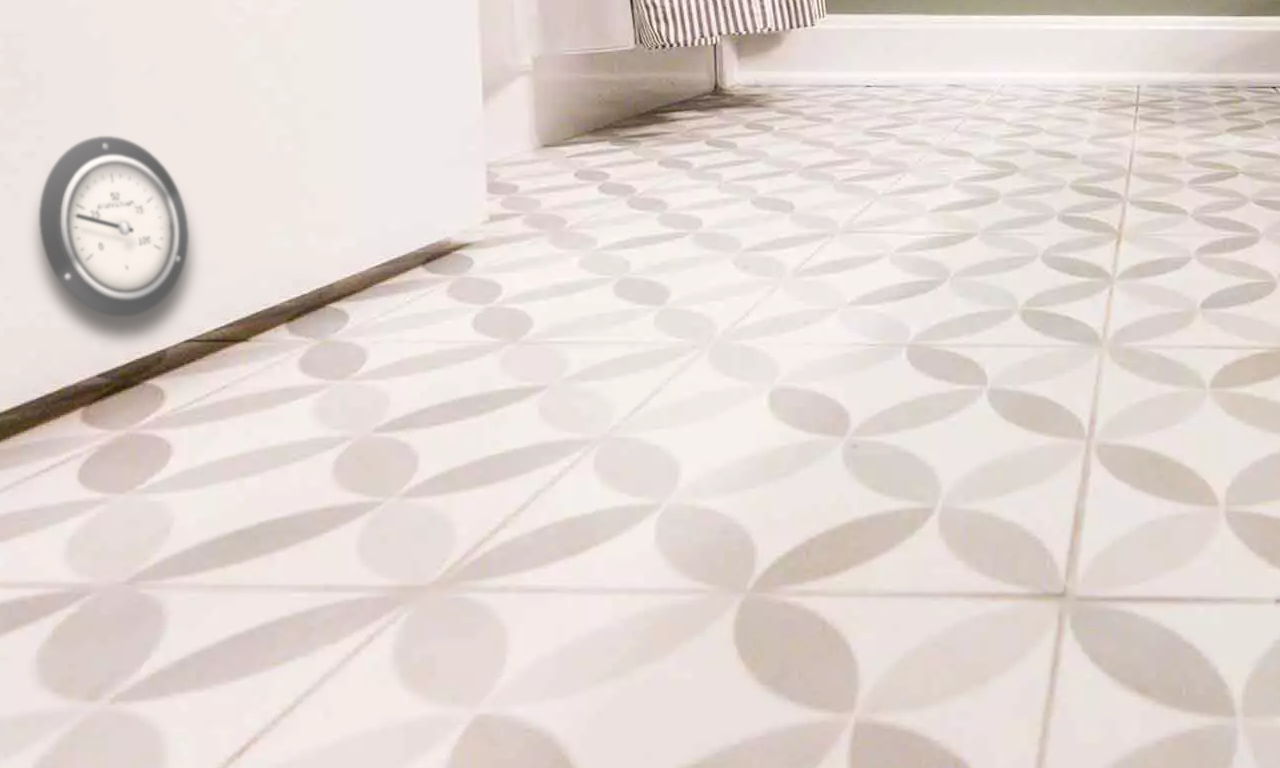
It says 20 V
